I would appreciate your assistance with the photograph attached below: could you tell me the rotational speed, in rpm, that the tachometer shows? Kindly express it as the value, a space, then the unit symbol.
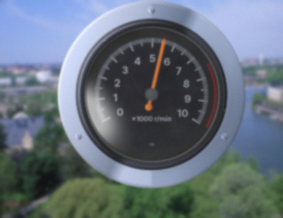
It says 5500 rpm
